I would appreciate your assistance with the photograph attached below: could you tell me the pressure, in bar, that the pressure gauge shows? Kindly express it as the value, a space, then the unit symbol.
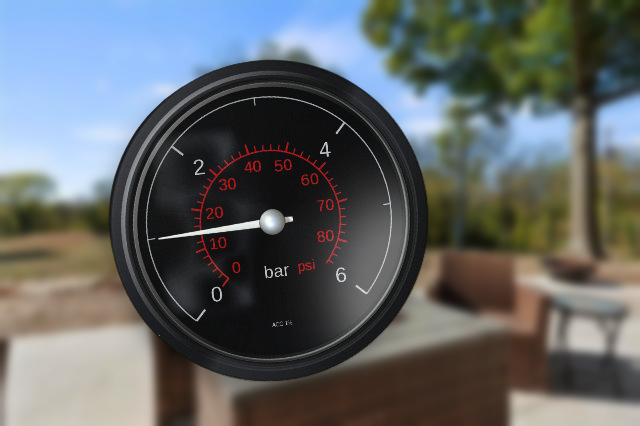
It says 1 bar
